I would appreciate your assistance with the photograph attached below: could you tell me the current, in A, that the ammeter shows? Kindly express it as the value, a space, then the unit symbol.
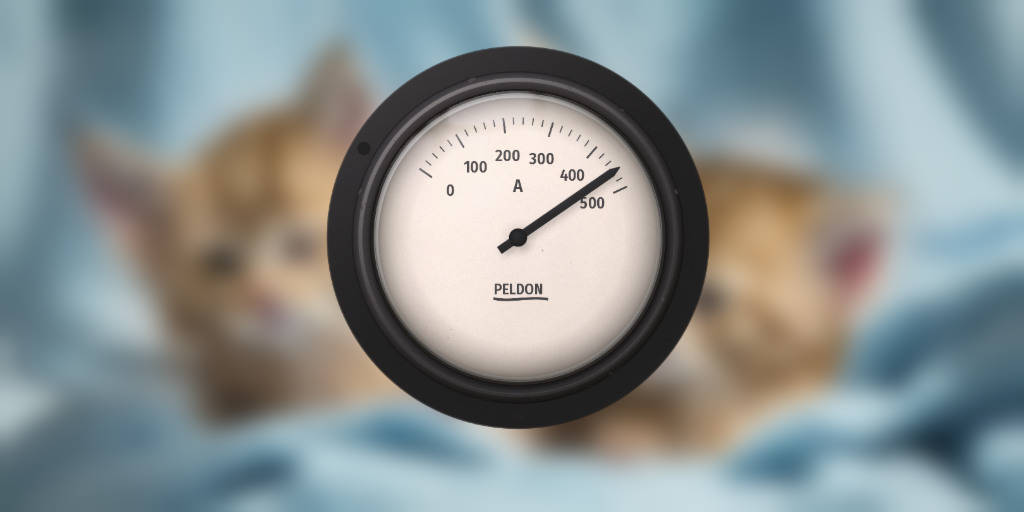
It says 460 A
